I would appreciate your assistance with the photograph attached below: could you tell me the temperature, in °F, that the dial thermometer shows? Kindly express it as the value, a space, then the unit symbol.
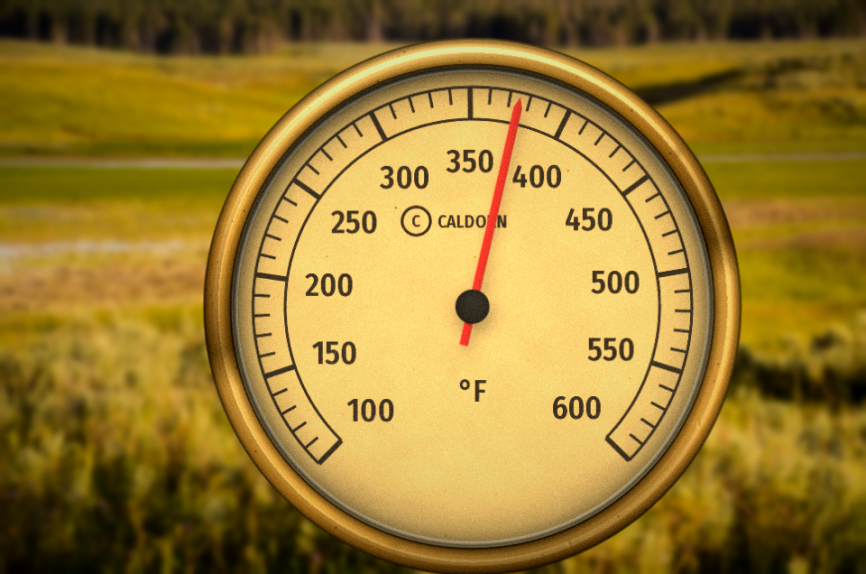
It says 375 °F
